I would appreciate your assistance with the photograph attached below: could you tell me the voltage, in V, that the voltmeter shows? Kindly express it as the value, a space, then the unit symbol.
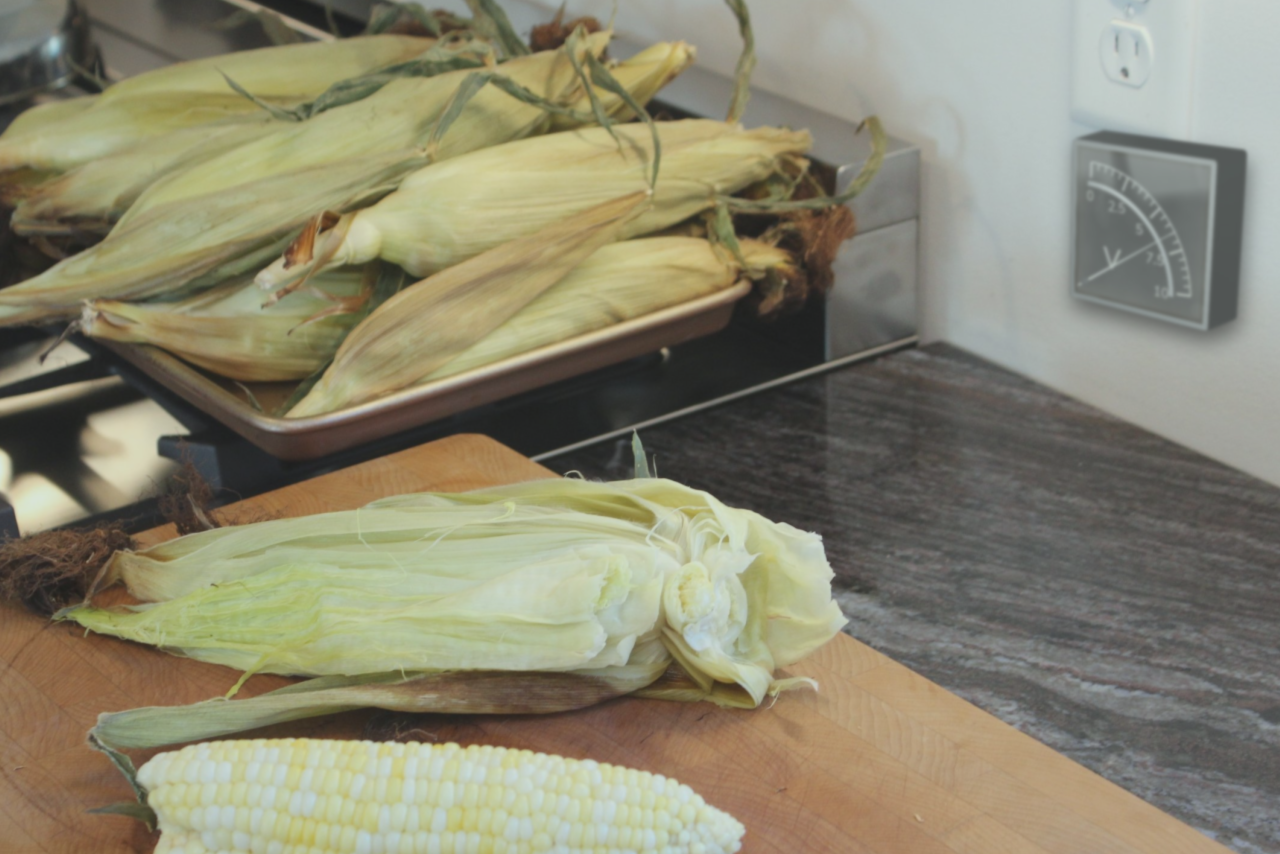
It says 6.5 V
